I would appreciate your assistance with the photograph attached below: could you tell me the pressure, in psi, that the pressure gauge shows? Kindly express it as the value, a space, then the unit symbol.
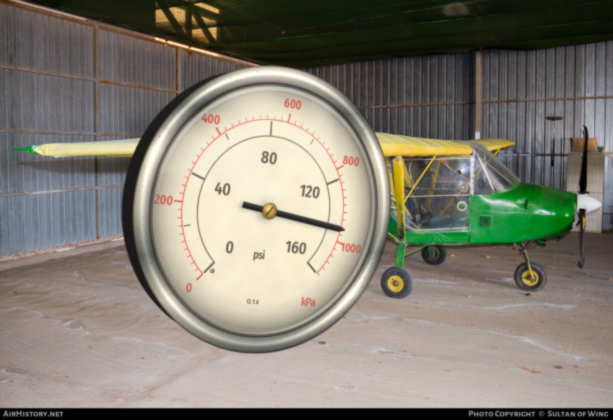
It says 140 psi
